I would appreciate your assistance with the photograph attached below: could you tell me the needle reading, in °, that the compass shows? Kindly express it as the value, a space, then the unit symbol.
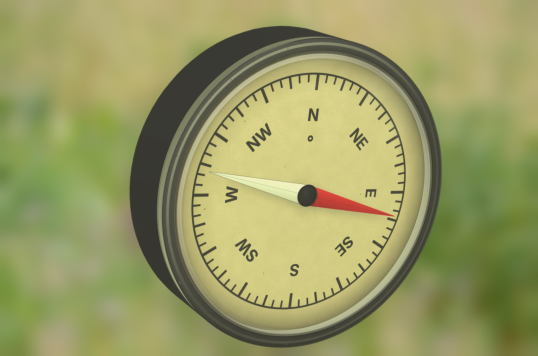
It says 102.5 °
